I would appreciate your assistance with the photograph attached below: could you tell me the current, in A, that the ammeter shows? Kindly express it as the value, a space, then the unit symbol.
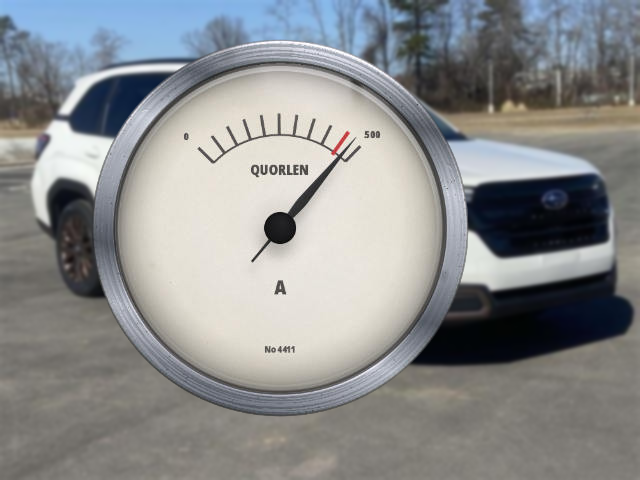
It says 475 A
